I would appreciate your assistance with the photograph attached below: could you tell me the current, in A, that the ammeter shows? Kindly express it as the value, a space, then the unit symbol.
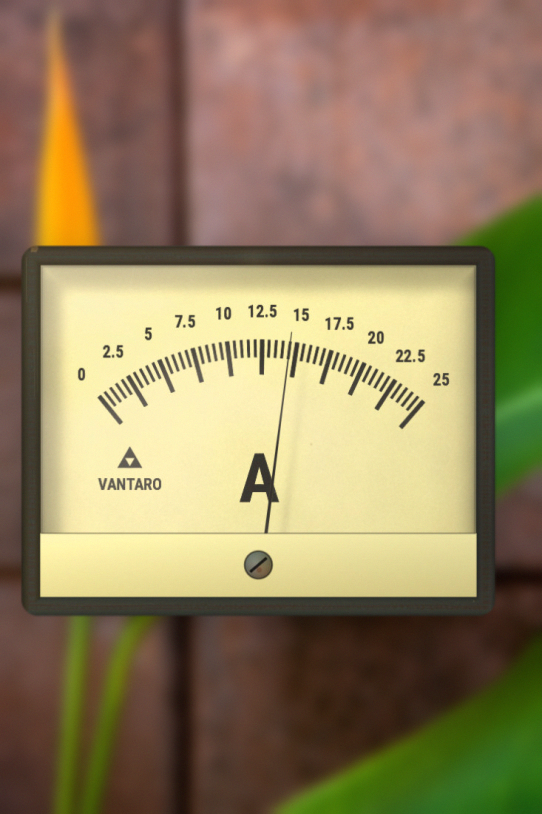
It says 14.5 A
